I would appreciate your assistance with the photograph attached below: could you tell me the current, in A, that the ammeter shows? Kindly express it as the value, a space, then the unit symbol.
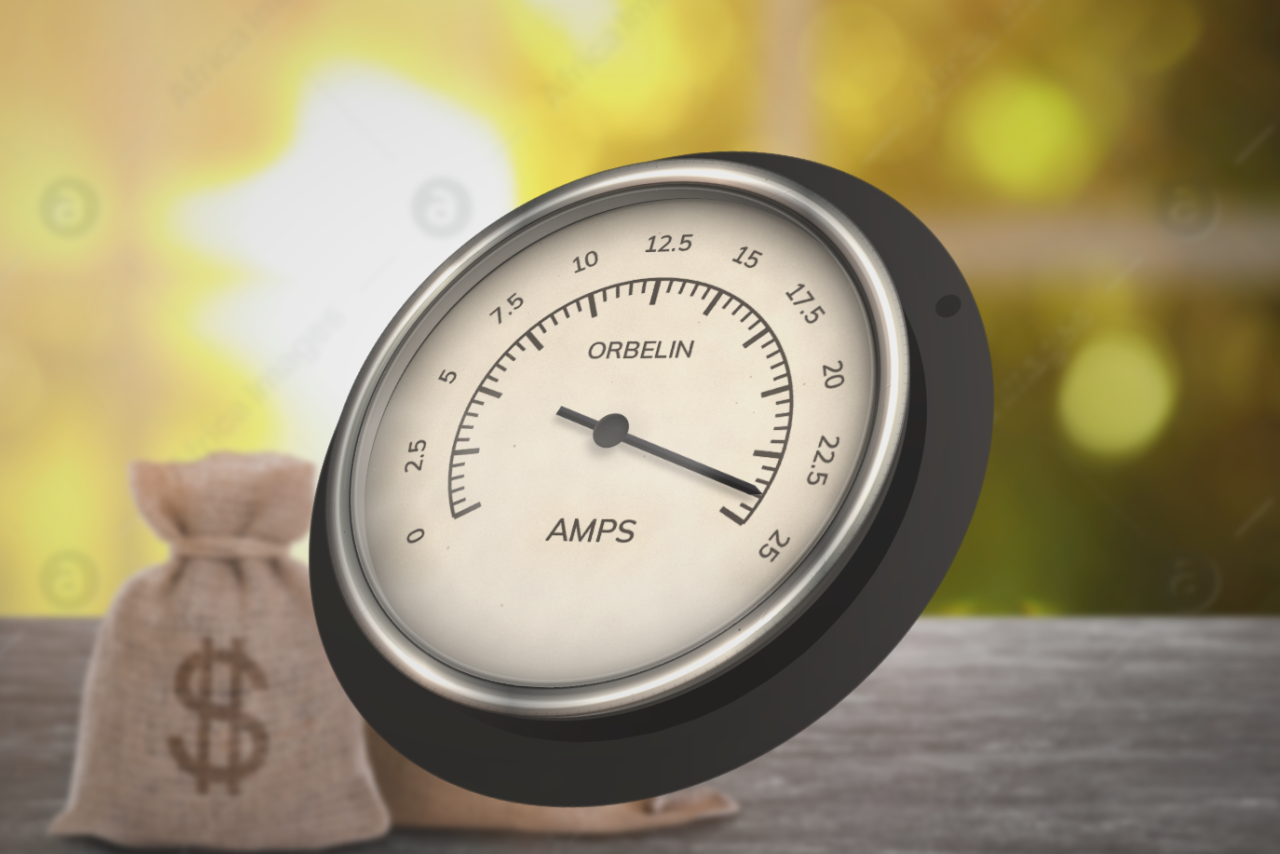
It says 24 A
